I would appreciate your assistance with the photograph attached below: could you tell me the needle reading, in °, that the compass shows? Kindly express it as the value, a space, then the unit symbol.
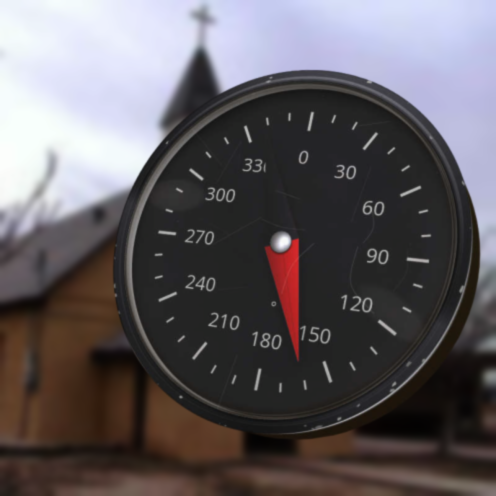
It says 160 °
